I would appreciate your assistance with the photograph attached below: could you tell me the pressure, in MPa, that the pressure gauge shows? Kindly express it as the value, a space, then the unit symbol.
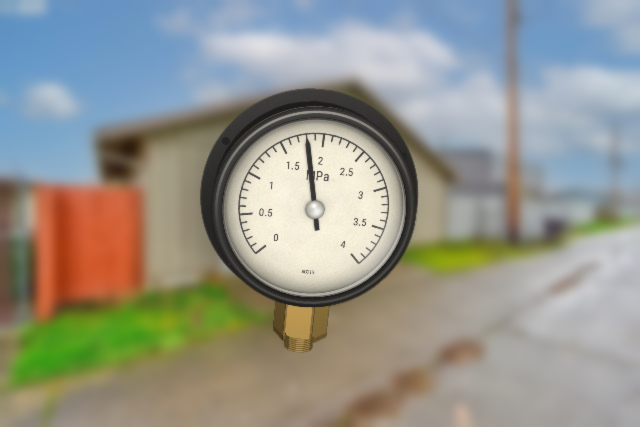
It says 1.8 MPa
